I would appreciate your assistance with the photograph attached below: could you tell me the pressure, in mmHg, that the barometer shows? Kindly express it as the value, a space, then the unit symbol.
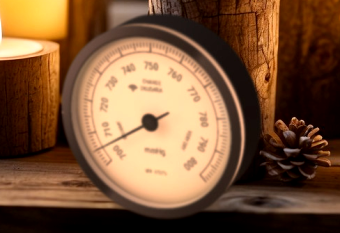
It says 705 mmHg
